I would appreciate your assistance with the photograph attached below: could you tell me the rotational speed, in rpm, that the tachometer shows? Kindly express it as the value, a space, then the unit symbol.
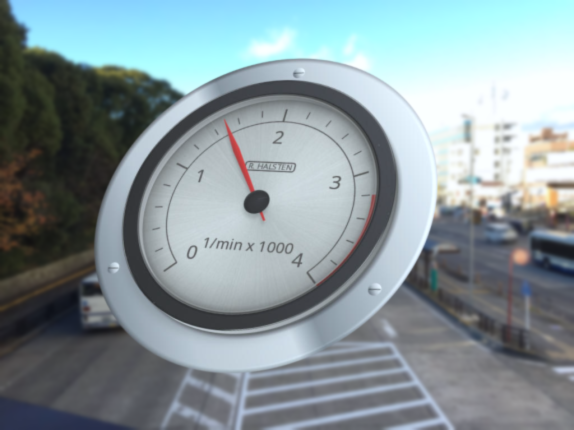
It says 1500 rpm
